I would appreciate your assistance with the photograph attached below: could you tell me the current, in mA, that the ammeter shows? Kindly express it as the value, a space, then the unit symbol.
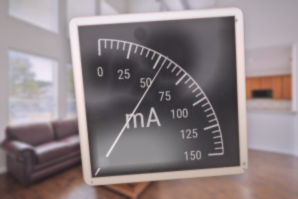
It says 55 mA
